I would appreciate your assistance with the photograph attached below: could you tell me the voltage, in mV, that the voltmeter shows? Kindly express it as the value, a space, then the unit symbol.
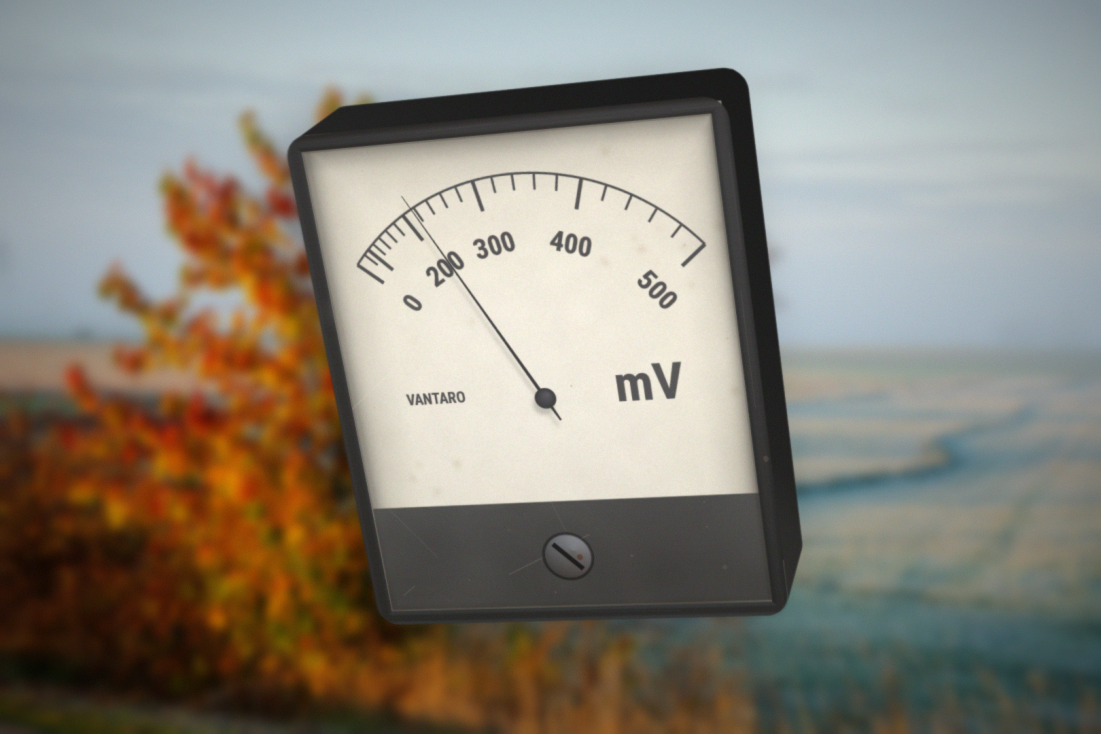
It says 220 mV
